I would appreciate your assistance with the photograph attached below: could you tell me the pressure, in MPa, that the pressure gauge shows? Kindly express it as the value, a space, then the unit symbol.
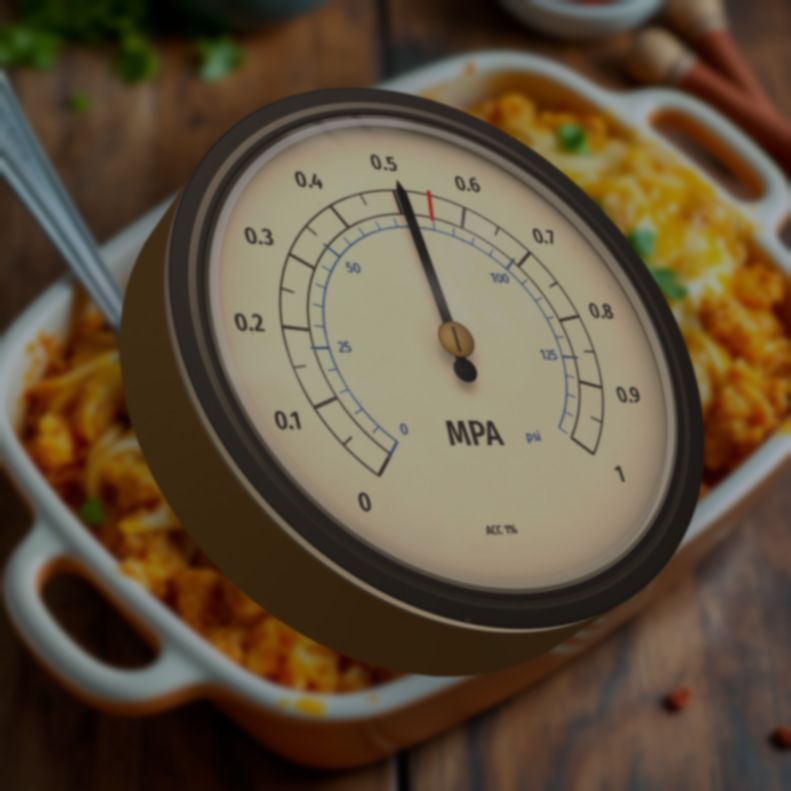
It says 0.5 MPa
